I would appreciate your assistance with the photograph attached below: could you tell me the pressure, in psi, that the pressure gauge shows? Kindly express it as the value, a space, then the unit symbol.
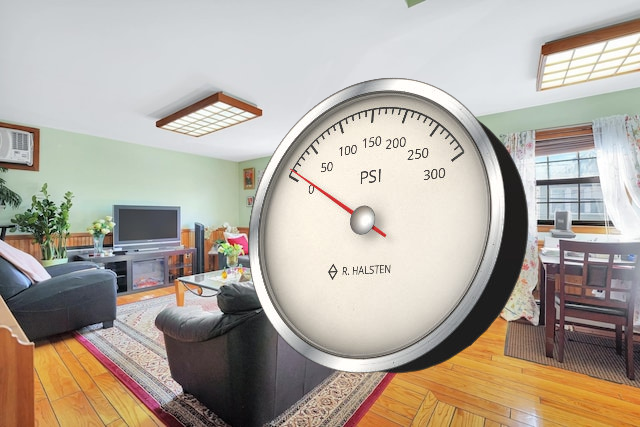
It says 10 psi
